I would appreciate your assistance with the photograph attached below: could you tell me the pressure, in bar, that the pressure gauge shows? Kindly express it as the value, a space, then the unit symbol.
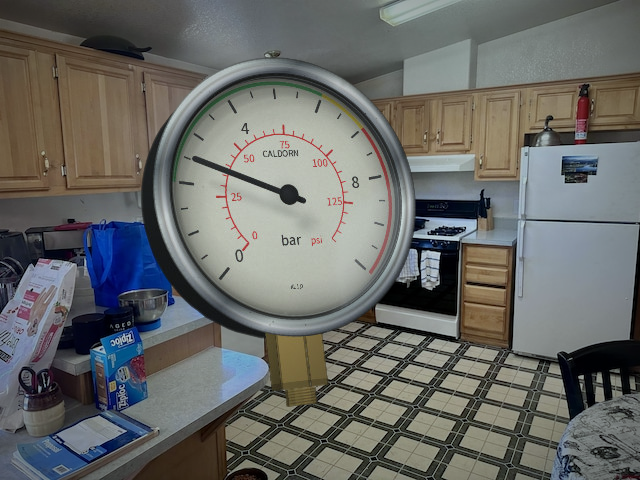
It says 2.5 bar
